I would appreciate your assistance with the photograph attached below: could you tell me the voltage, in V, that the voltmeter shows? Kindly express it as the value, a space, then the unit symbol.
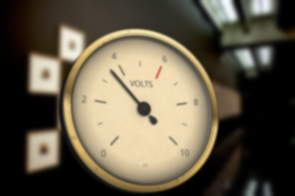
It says 3.5 V
